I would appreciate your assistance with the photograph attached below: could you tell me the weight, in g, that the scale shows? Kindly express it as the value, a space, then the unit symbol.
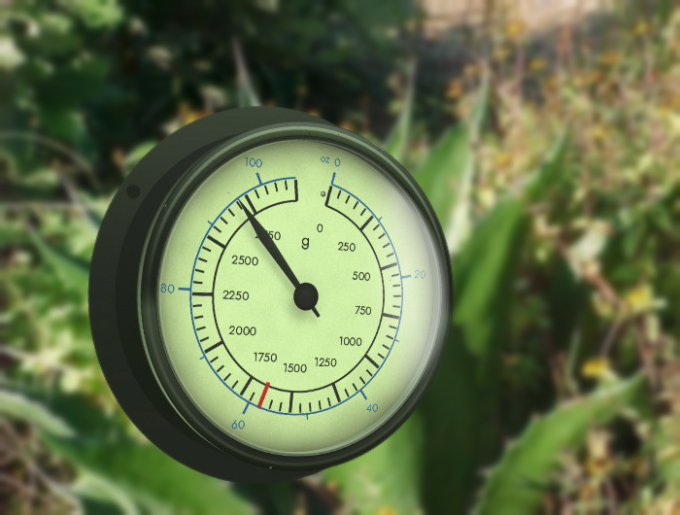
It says 2700 g
